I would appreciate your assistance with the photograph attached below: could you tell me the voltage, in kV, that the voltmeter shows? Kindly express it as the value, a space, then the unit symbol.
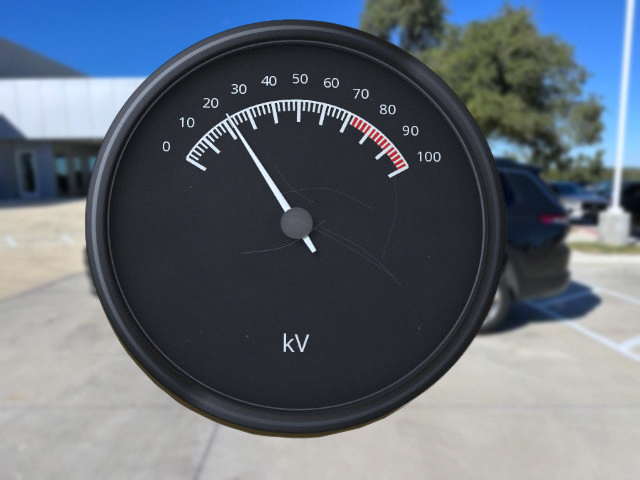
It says 22 kV
